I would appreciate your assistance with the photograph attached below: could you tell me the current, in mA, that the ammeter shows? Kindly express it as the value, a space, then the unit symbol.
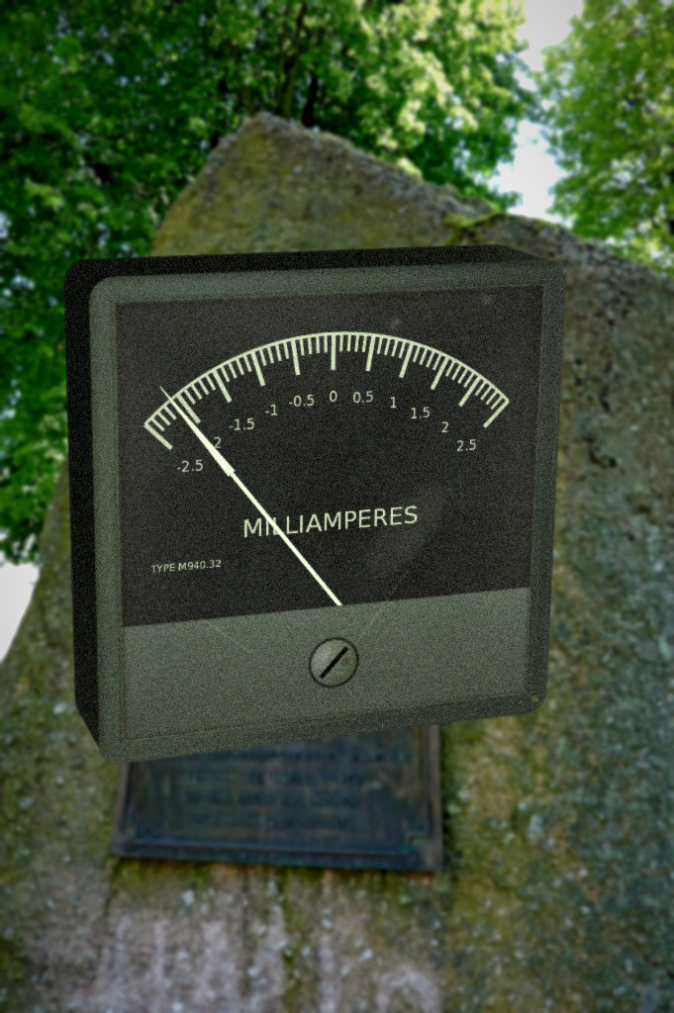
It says -2.1 mA
